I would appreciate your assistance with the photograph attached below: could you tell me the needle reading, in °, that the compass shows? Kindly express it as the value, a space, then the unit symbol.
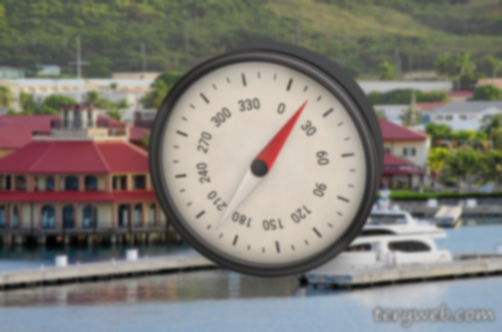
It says 15 °
